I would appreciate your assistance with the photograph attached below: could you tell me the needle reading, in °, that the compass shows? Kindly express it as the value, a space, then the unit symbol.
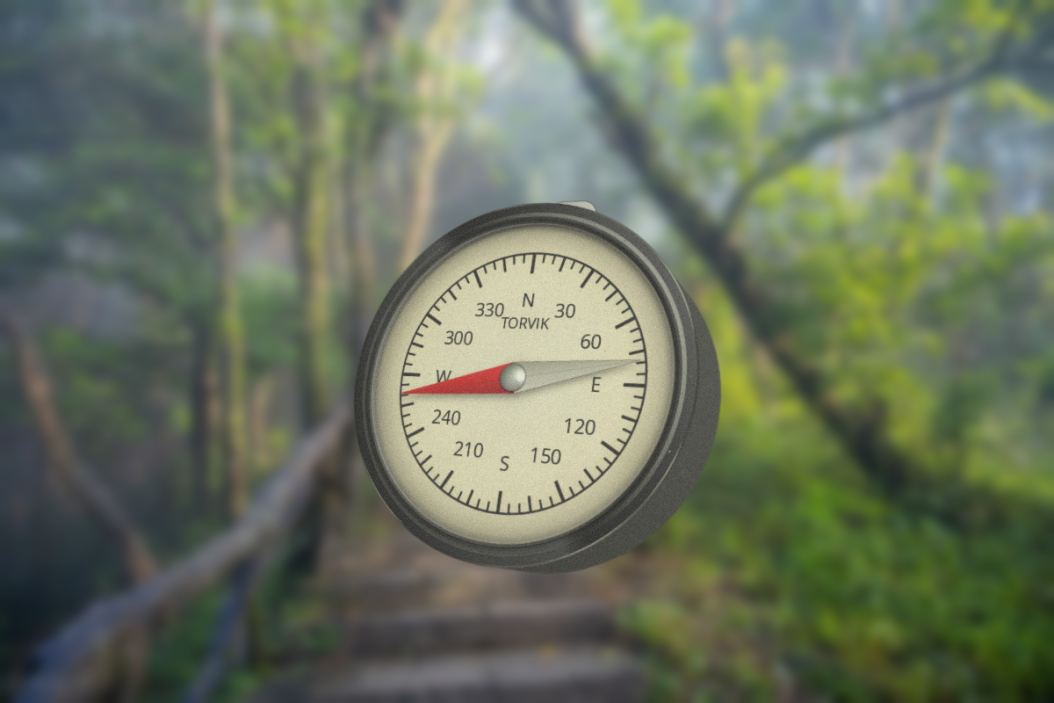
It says 260 °
